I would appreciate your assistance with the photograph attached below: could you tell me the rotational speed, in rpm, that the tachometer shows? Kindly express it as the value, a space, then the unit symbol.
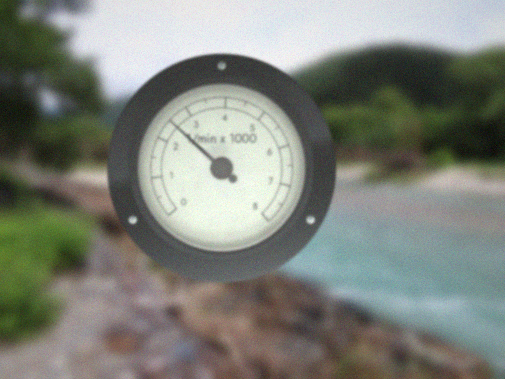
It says 2500 rpm
